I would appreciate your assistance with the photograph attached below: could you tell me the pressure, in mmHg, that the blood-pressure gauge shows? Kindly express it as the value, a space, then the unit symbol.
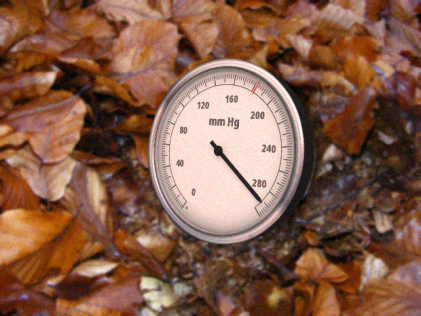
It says 290 mmHg
